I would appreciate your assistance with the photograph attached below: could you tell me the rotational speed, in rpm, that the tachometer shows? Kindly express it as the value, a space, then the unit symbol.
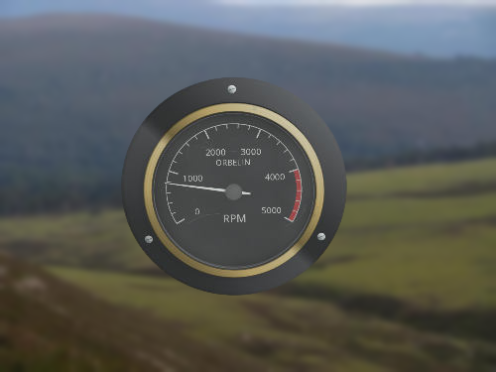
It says 800 rpm
